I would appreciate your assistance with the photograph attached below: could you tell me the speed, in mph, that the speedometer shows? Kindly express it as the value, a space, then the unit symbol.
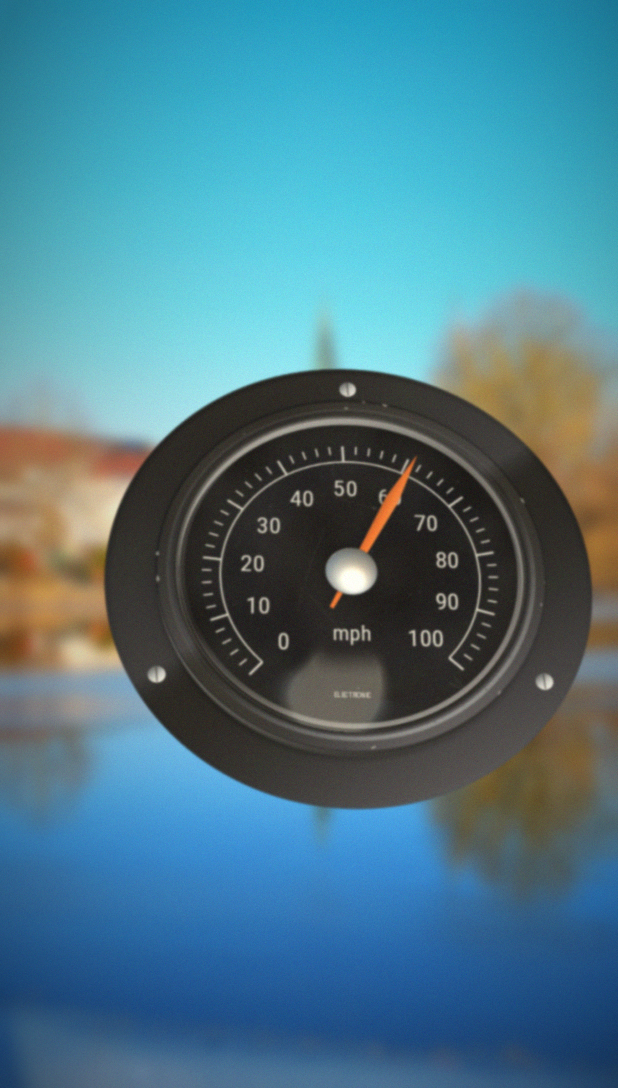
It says 61 mph
